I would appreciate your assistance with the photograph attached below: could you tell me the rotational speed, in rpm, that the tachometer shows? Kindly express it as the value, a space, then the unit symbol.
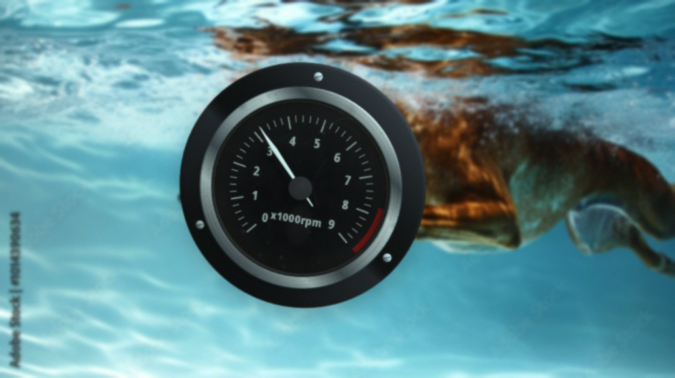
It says 3200 rpm
